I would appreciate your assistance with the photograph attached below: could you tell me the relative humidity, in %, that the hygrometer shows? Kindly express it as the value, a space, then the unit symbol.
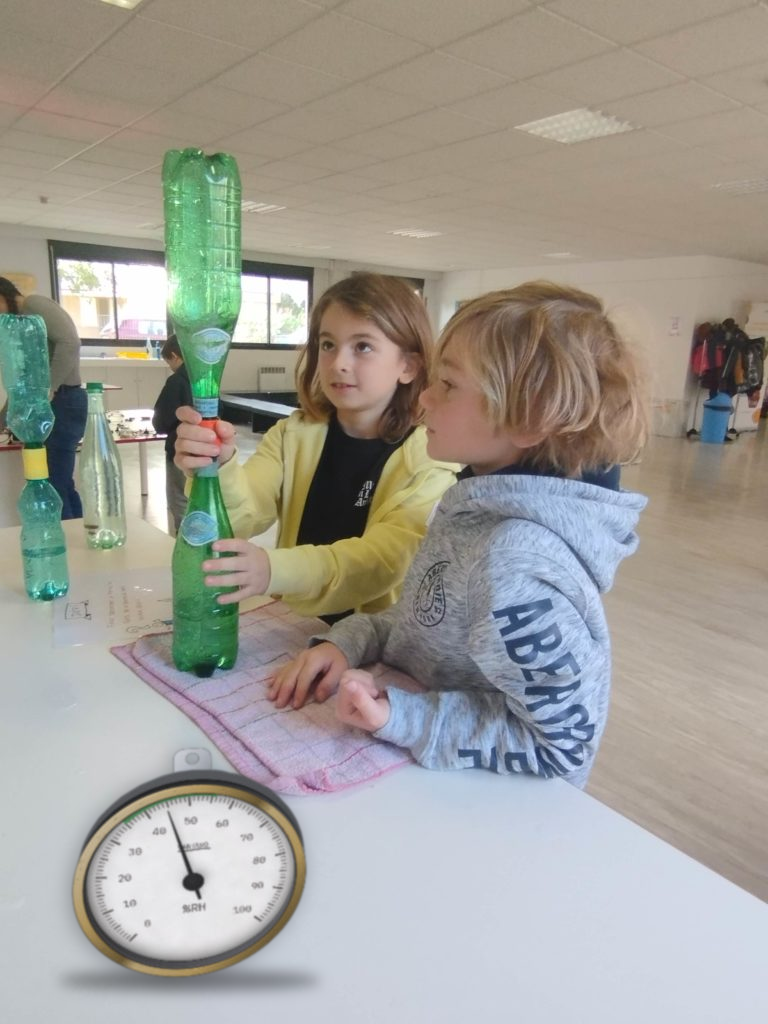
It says 45 %
